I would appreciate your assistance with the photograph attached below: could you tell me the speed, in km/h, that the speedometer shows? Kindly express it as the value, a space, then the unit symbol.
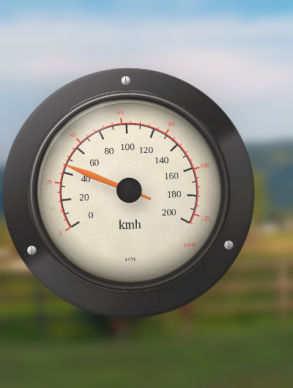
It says 45 km/h
